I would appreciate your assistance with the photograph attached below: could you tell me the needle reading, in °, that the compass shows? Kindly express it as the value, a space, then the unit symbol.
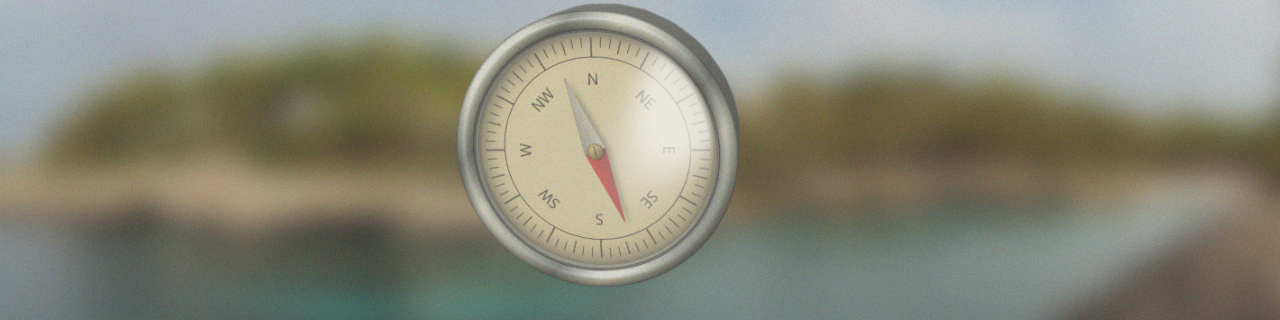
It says 160 °
